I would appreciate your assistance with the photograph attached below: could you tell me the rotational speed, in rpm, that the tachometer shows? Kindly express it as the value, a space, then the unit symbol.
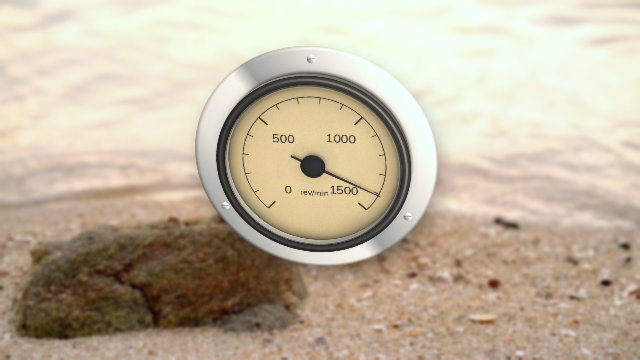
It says 1400 rpm
